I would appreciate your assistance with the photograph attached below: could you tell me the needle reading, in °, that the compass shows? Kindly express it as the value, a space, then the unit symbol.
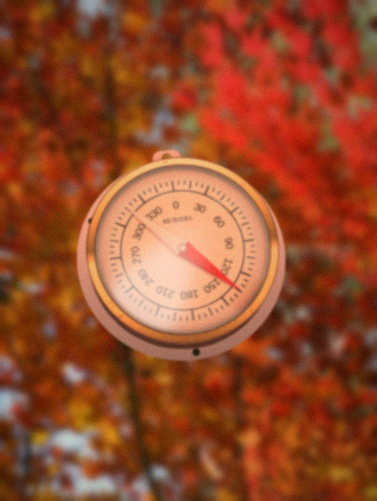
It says 135 °
